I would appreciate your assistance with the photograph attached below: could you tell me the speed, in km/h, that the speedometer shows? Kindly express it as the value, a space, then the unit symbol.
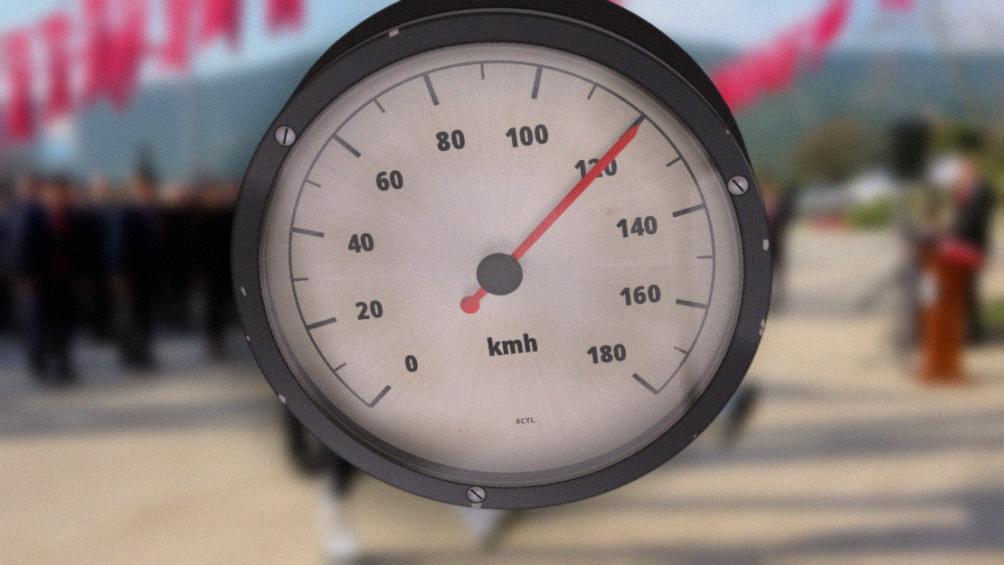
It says 120 km/h
